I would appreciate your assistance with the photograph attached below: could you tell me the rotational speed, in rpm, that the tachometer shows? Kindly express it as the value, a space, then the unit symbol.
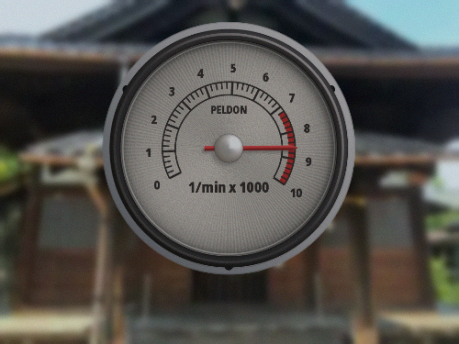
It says 8600 rpm
